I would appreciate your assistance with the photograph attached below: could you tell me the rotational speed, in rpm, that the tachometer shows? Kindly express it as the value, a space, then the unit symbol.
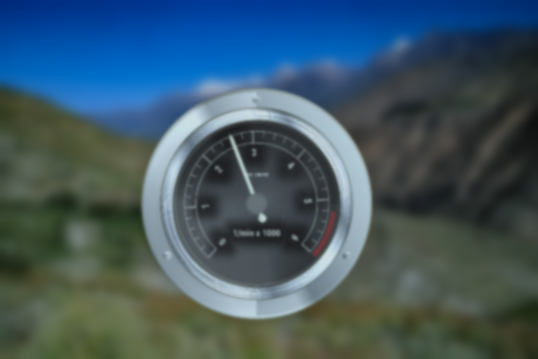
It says 2600 rpm
